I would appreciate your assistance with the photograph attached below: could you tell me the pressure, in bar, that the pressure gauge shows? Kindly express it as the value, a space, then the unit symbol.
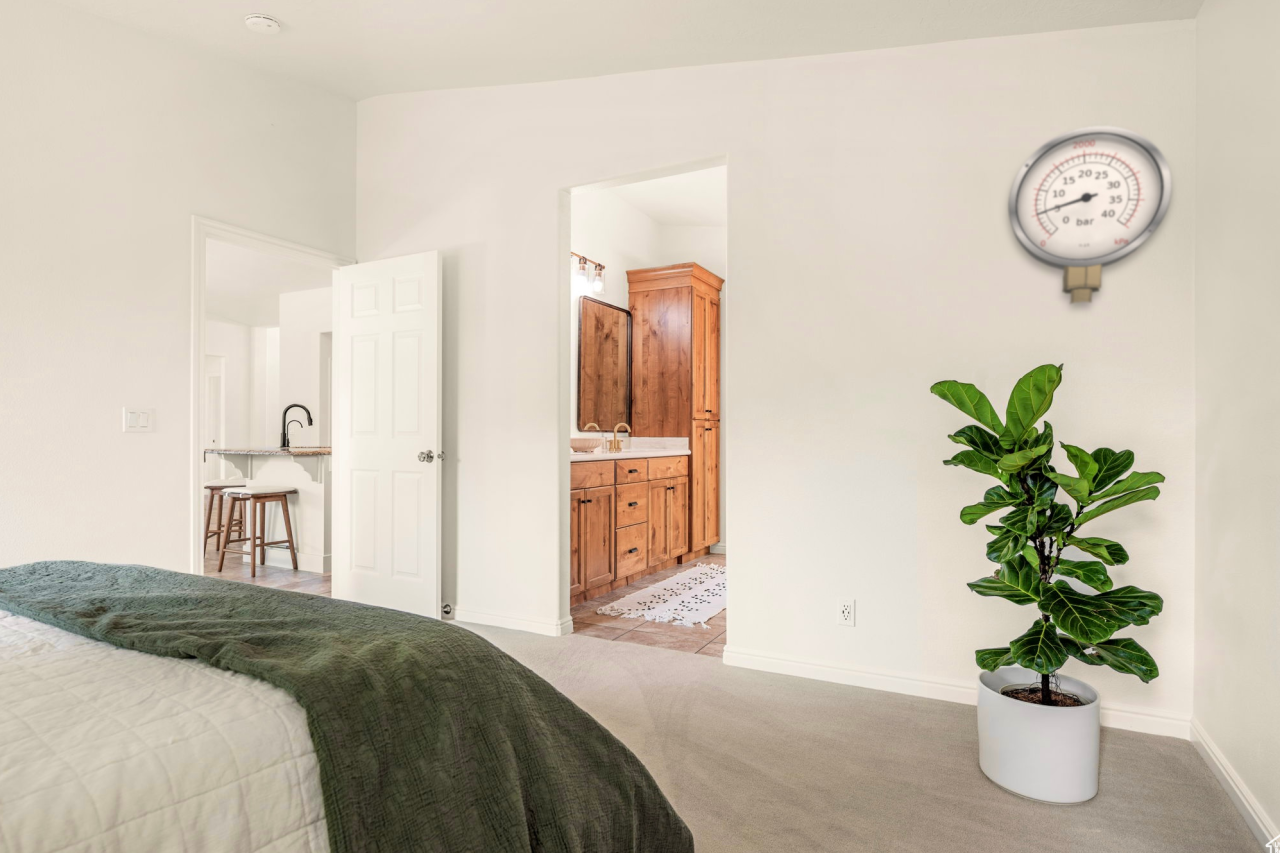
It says 5 bar
